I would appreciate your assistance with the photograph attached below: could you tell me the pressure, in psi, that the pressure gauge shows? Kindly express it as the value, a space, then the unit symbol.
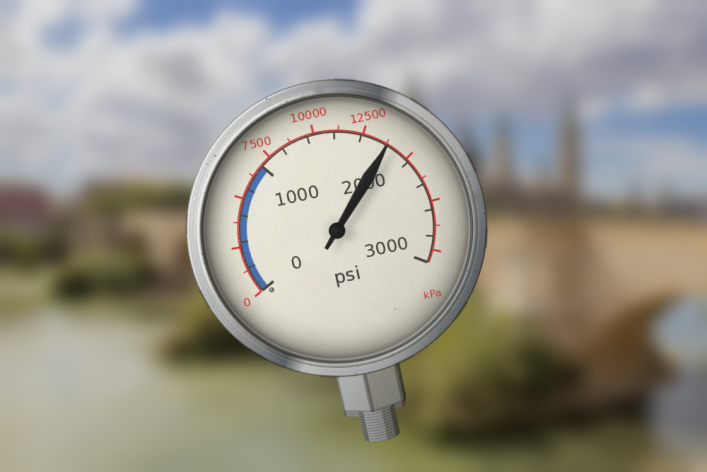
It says 2000 psi
